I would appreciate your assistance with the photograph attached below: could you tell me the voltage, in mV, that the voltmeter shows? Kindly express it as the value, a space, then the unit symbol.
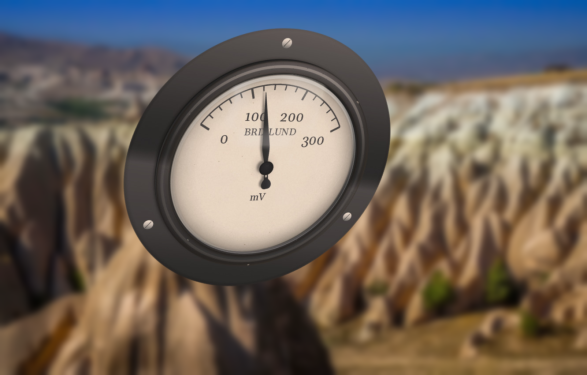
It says 120 mV
